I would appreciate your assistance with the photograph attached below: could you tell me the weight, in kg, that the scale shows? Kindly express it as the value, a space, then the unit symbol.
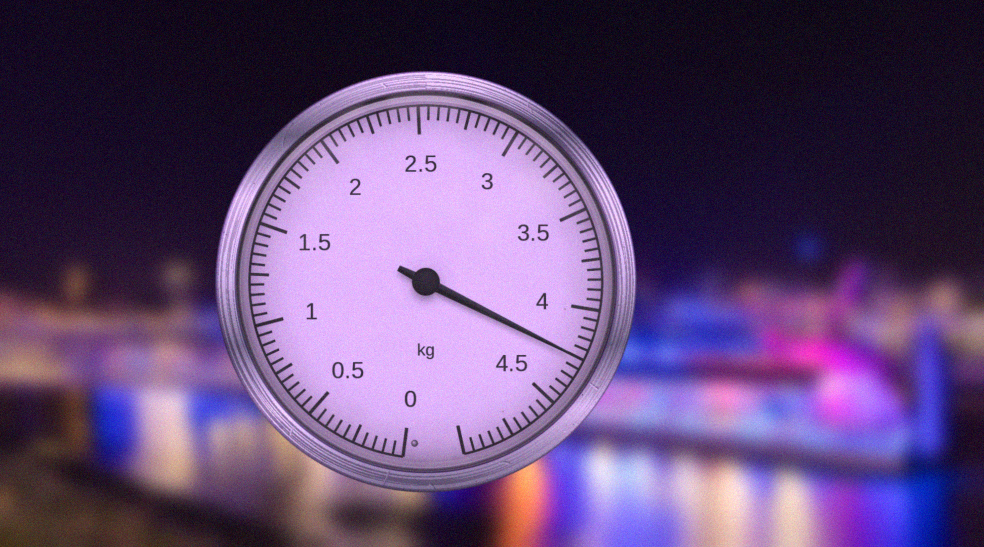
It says 4.25 kg
